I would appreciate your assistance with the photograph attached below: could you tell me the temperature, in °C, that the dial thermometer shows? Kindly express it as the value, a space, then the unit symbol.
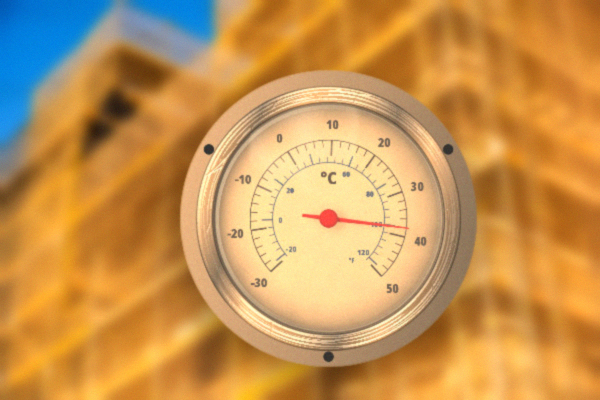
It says 38 °C
